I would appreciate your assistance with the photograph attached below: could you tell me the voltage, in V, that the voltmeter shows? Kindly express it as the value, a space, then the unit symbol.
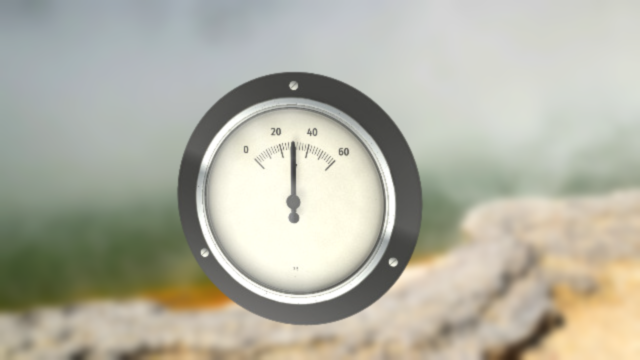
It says 30 V
